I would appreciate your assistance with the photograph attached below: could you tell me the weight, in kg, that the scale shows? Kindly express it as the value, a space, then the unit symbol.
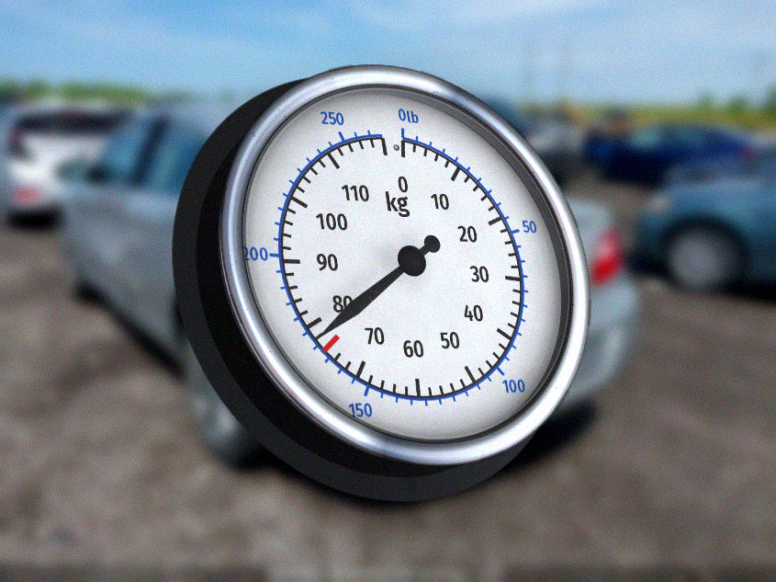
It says 78 kg
